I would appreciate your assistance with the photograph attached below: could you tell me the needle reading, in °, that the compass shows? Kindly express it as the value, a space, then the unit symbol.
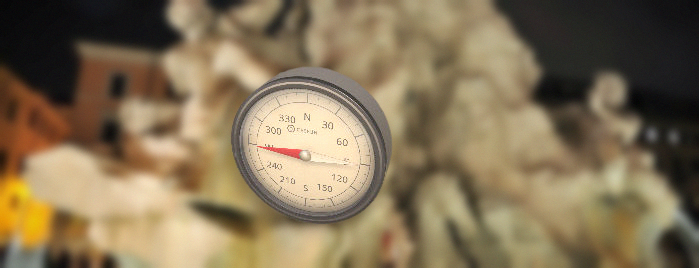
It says 270 °
